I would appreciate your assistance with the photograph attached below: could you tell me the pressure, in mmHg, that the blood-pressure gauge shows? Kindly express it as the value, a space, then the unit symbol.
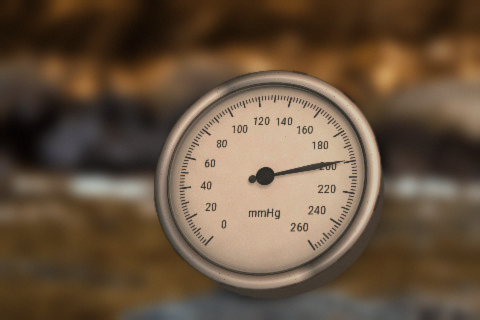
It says 200 mmHg
